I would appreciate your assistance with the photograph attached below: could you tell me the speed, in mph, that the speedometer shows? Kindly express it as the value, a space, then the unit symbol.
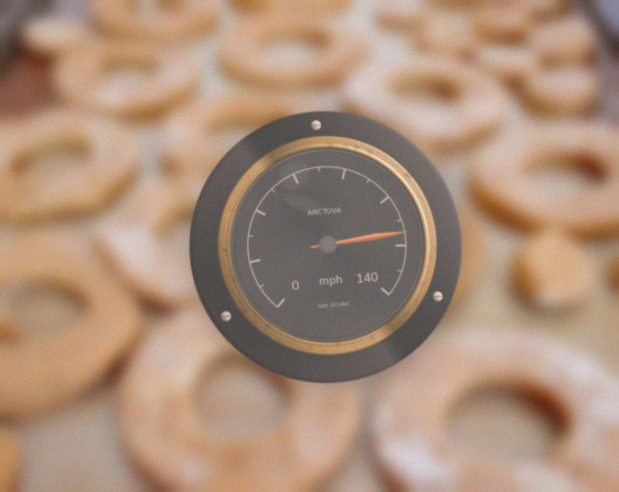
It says 115 mph
